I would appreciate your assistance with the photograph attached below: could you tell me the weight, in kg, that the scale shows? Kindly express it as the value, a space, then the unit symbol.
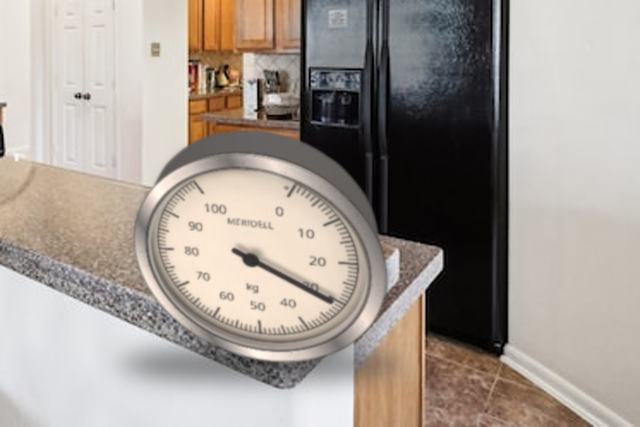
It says 30 kg
